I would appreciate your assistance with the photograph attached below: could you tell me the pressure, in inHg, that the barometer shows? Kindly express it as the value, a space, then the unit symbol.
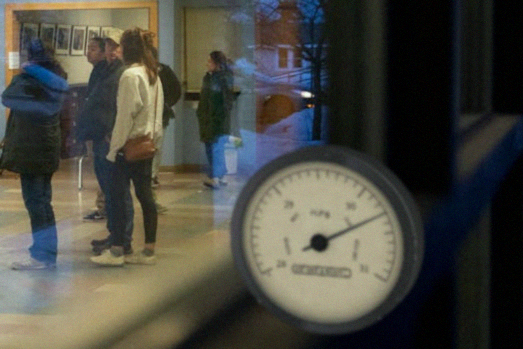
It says 30.3 inHg
